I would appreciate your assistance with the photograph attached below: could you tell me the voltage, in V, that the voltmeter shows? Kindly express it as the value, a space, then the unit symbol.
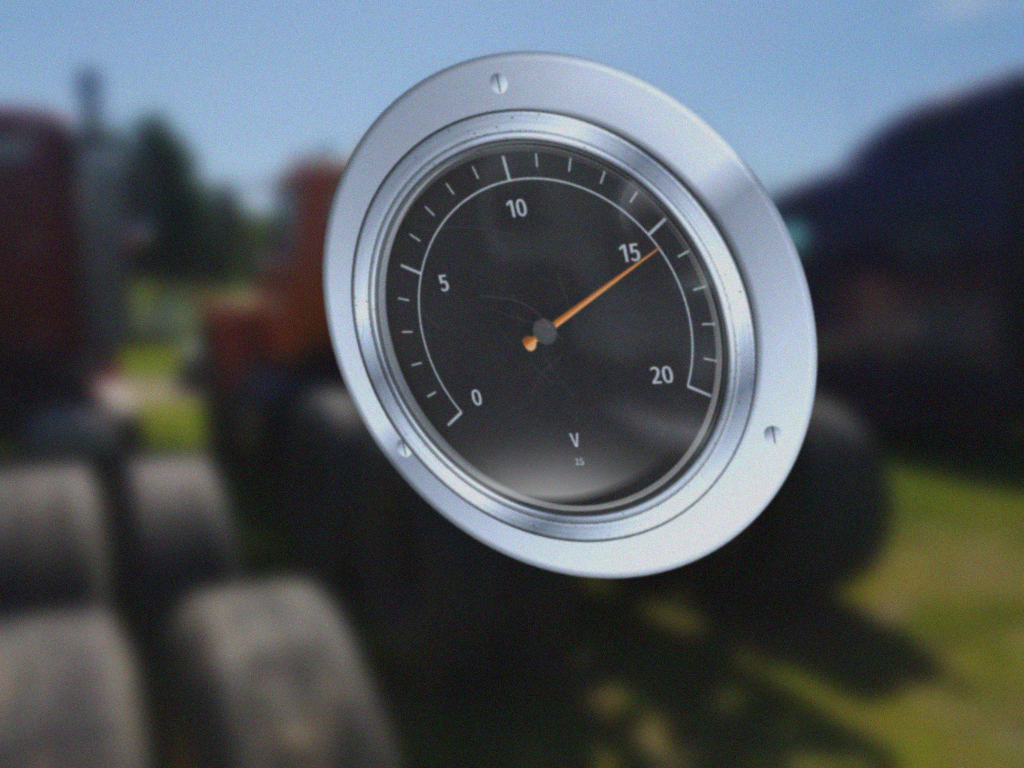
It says 15.5 V
